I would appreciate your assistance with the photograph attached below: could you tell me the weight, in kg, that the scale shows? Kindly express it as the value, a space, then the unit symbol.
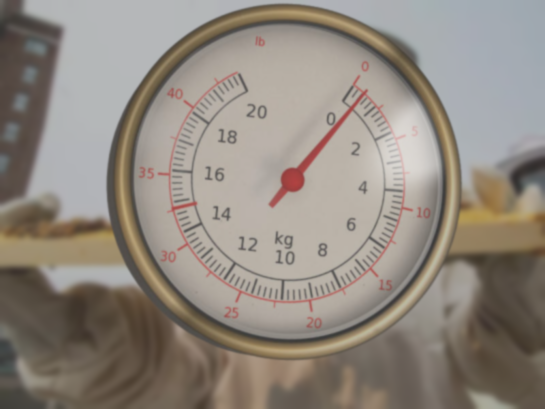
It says 0.4 kg
